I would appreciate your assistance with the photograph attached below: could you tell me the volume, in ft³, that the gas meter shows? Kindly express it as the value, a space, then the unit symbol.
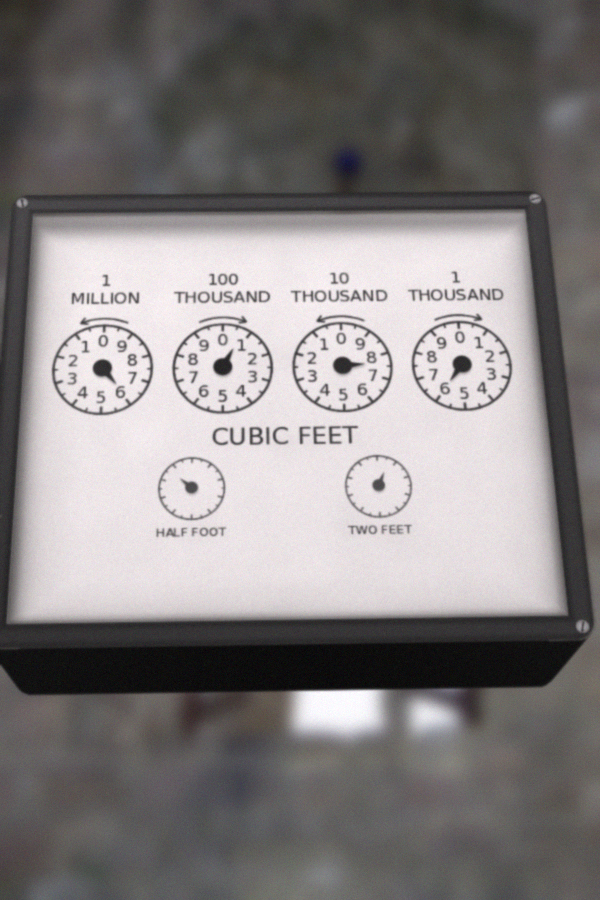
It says 607600 ft³
